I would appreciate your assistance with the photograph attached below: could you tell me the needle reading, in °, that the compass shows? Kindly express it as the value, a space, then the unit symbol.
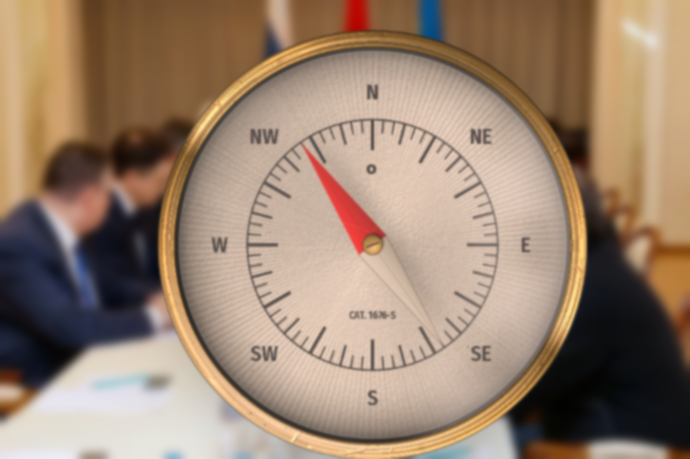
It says 325 °
